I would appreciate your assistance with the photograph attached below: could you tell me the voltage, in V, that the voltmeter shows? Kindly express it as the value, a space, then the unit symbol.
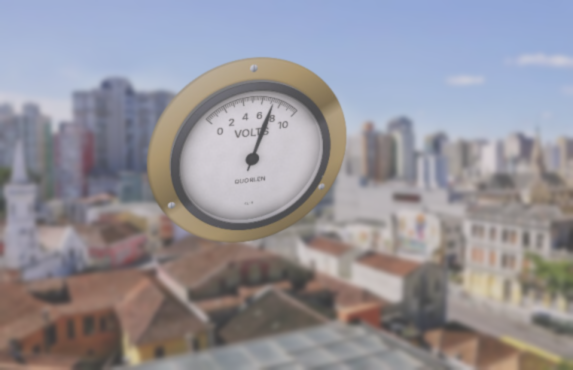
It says 7 V
